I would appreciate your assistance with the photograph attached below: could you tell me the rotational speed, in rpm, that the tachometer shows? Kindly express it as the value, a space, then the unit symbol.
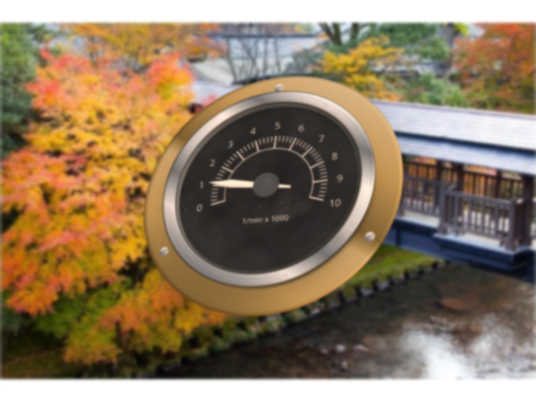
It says 1000 rpm
